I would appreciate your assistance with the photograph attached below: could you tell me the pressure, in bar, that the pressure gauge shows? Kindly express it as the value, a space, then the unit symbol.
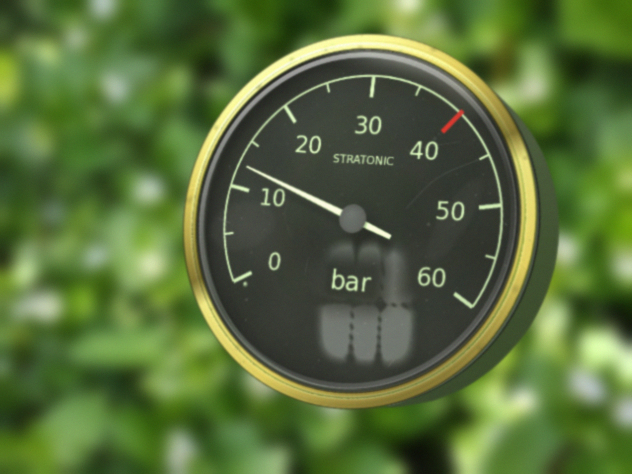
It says 12.5 bar
